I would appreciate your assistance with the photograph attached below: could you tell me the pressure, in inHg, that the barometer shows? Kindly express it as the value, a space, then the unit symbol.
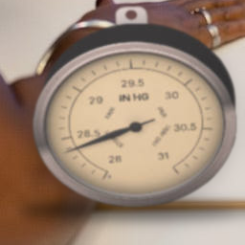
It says 28.4 inHg
